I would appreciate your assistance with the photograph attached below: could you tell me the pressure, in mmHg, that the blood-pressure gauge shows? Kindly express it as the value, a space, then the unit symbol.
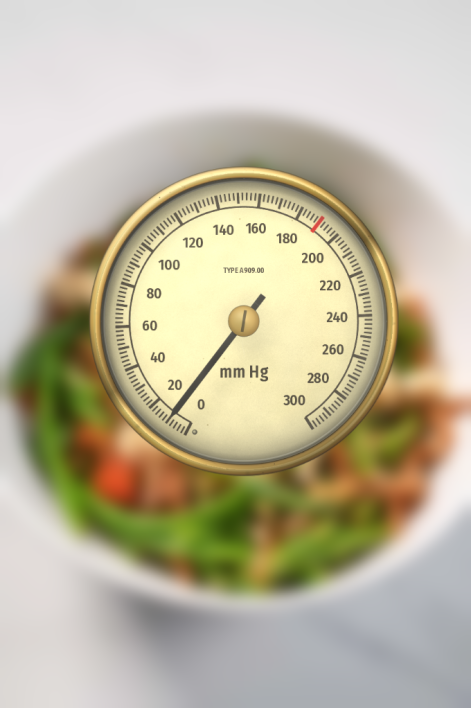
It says 10 mmHg
